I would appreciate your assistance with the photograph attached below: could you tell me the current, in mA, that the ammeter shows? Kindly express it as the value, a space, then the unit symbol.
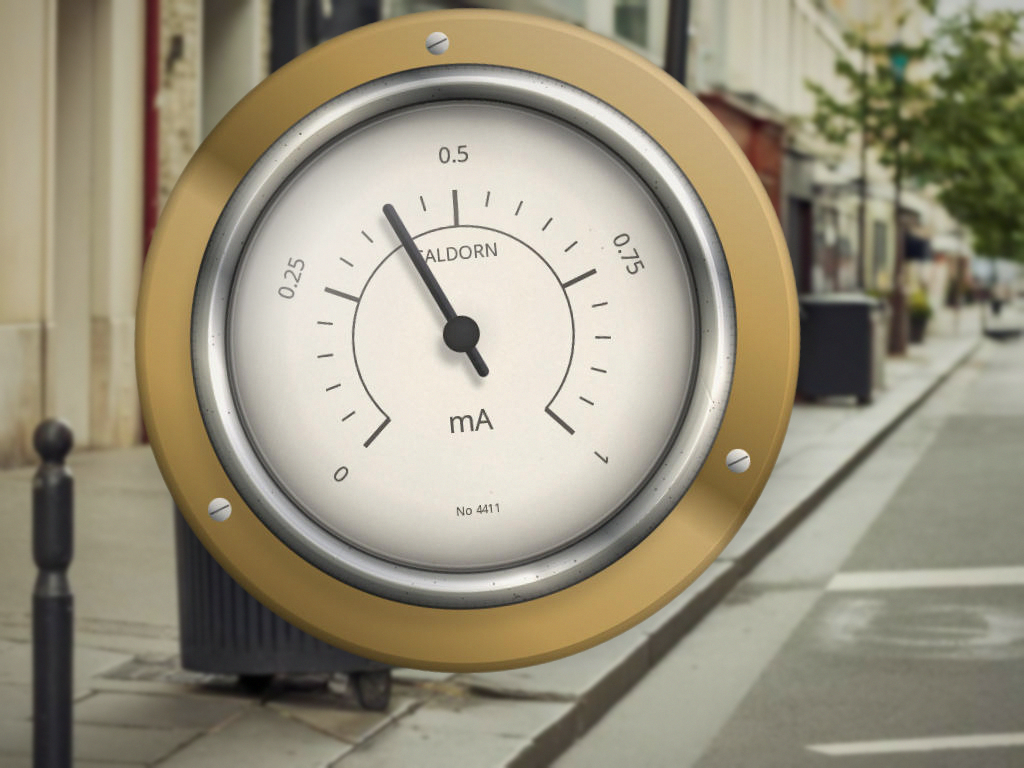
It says 0.4 mA
